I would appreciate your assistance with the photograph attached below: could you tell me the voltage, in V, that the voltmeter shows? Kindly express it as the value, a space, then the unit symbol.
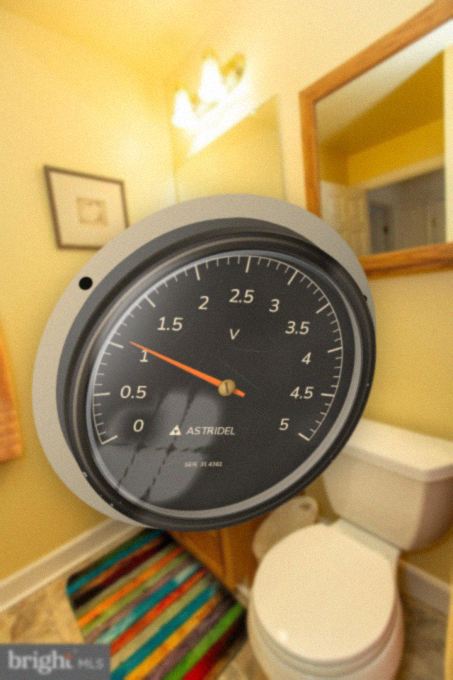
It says 1.1 V
